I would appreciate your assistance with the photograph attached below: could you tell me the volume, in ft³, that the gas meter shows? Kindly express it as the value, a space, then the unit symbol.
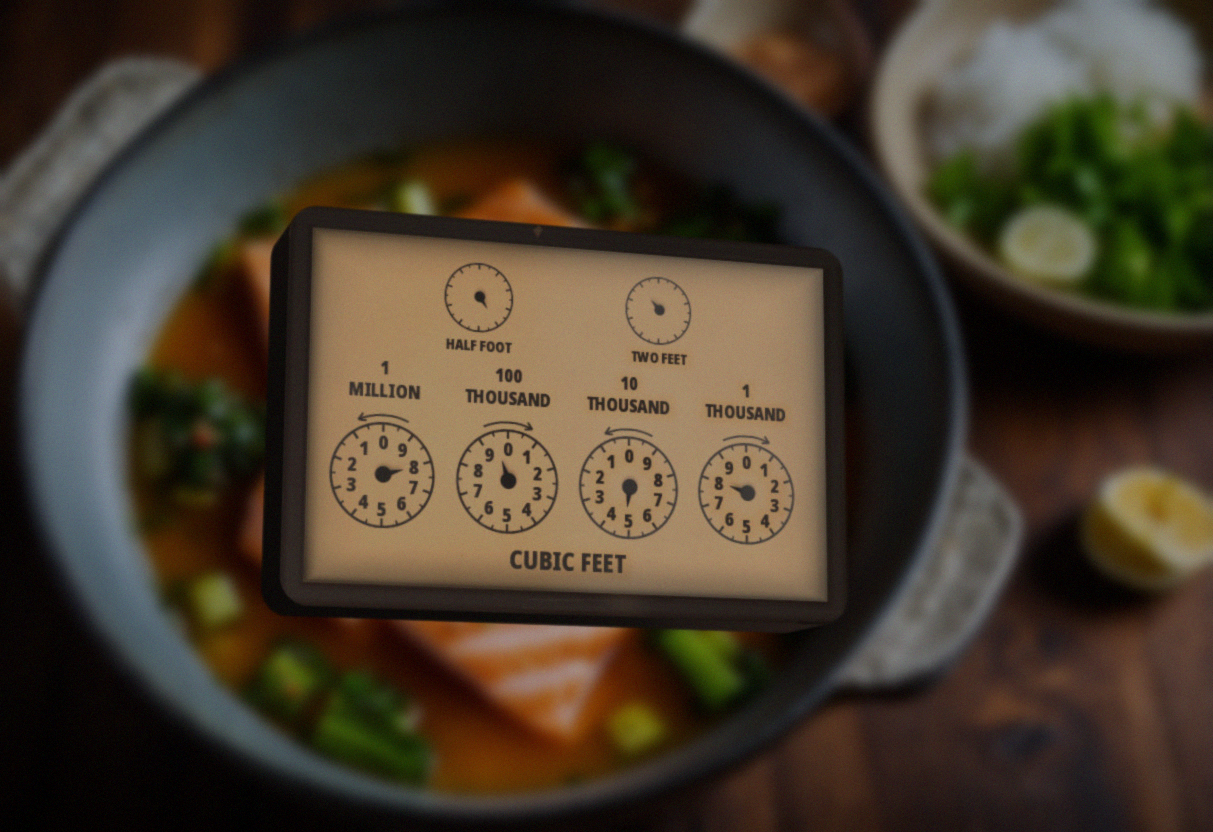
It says 794800 ft³
